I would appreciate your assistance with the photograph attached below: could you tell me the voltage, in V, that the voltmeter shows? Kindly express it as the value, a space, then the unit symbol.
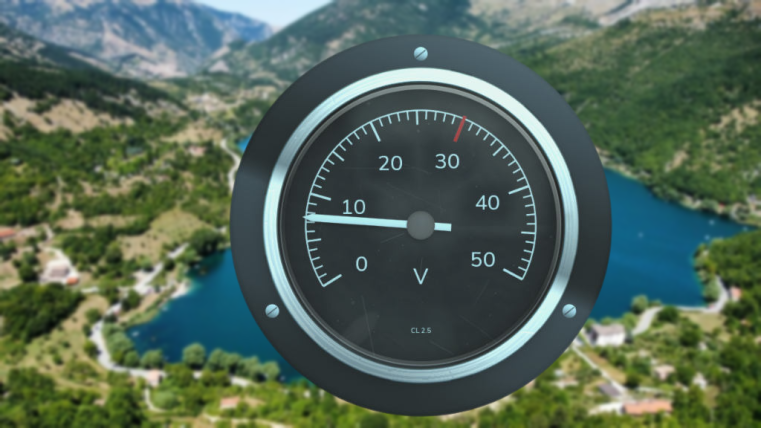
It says 7.5 V
